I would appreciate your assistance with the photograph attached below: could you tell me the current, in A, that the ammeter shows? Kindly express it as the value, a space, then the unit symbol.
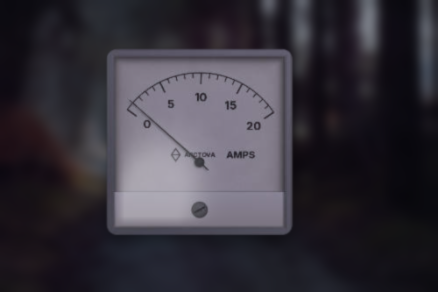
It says 1 A
